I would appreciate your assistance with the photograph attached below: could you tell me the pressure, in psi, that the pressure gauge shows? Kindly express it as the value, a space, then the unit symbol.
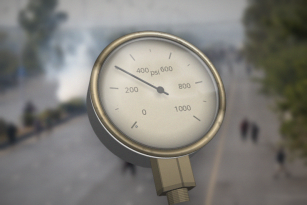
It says 300 psi
